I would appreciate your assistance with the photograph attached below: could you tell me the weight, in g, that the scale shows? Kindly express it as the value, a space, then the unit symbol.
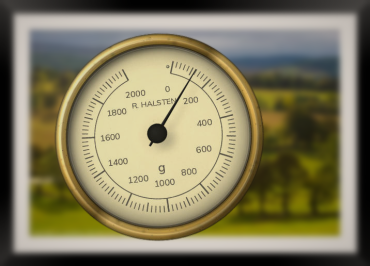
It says 120 g
